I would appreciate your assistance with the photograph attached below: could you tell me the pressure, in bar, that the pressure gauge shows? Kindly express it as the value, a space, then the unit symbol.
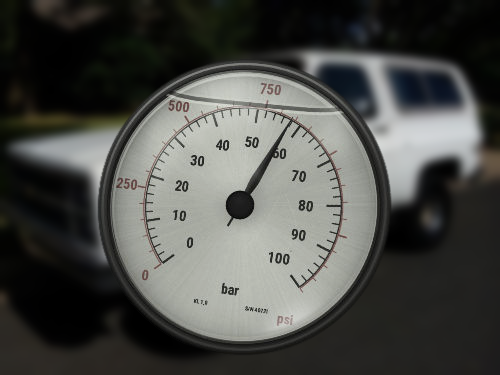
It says 58 bar
